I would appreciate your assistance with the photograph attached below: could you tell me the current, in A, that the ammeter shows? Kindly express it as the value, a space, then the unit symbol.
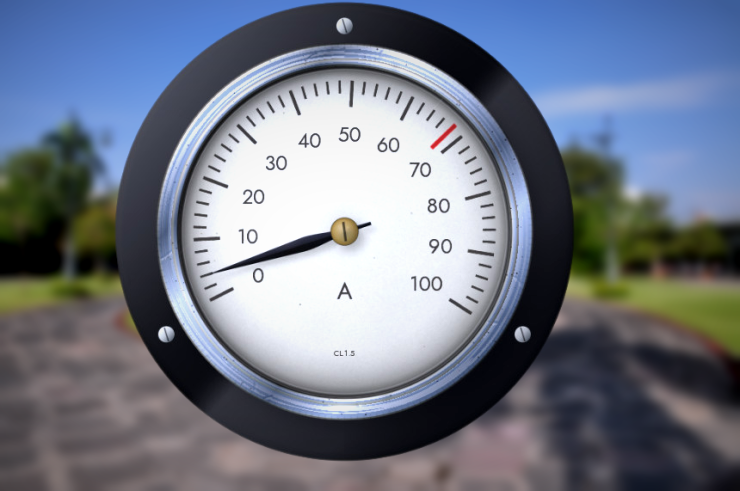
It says 4 A
